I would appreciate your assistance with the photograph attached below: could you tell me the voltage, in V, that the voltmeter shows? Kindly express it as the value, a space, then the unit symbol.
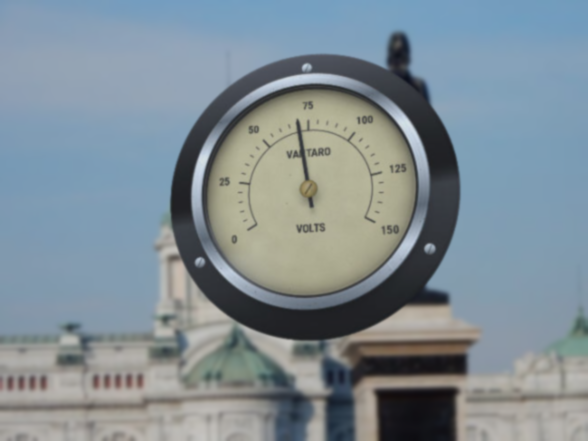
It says 70 V
